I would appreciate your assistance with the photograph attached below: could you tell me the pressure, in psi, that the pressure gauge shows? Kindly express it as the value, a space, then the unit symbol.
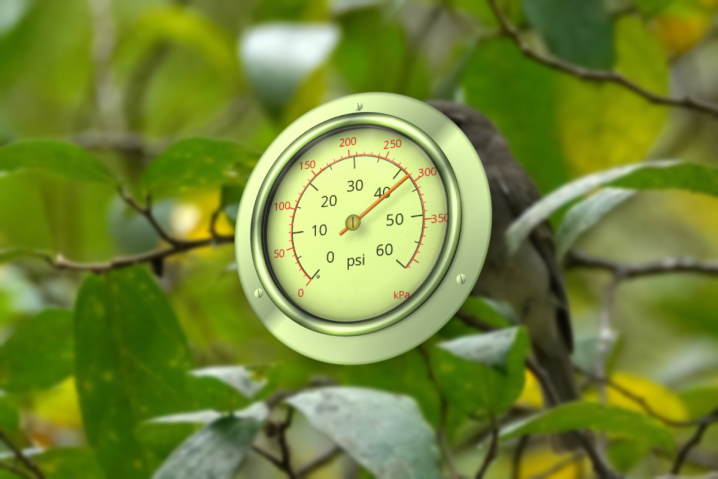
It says 42.5 psi
